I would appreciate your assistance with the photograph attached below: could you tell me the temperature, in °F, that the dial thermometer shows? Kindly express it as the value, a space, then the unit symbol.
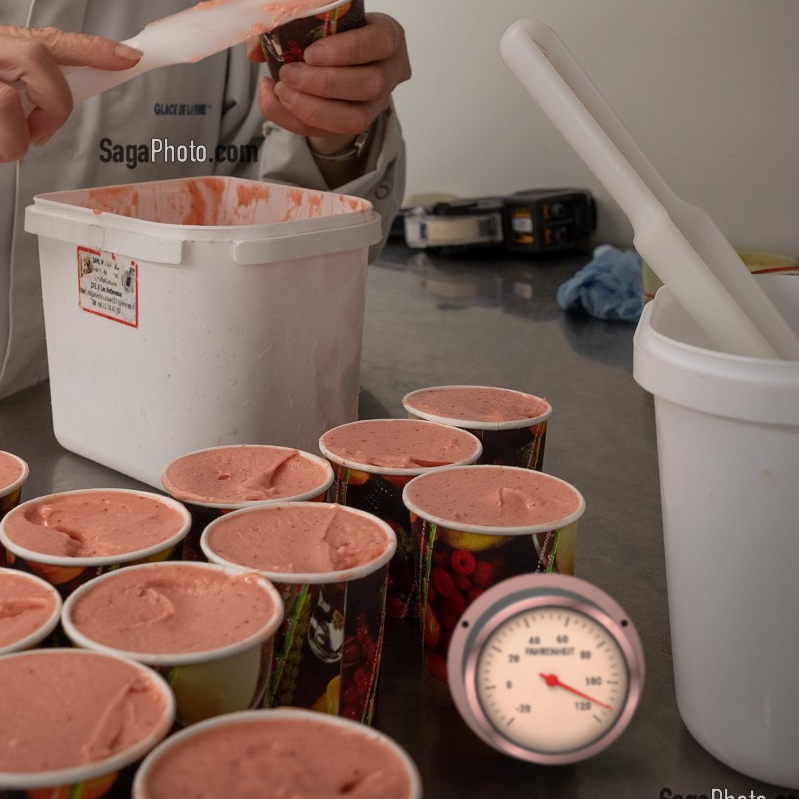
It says 112 °F
